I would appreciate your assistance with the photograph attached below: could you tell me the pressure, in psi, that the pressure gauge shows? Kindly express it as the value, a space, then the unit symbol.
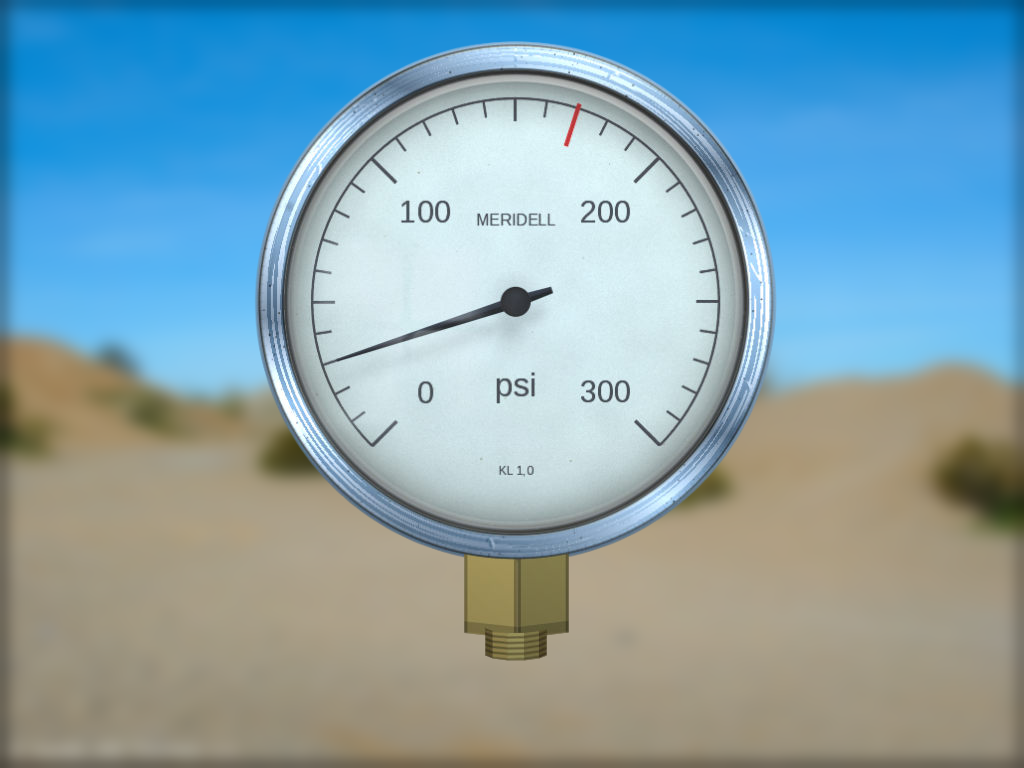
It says 30 psi
